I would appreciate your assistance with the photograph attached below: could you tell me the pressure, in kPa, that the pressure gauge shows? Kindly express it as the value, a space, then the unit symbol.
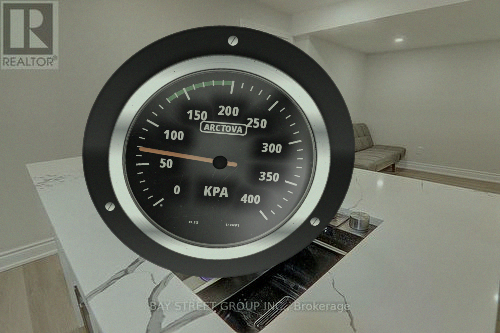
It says 70 kPa
